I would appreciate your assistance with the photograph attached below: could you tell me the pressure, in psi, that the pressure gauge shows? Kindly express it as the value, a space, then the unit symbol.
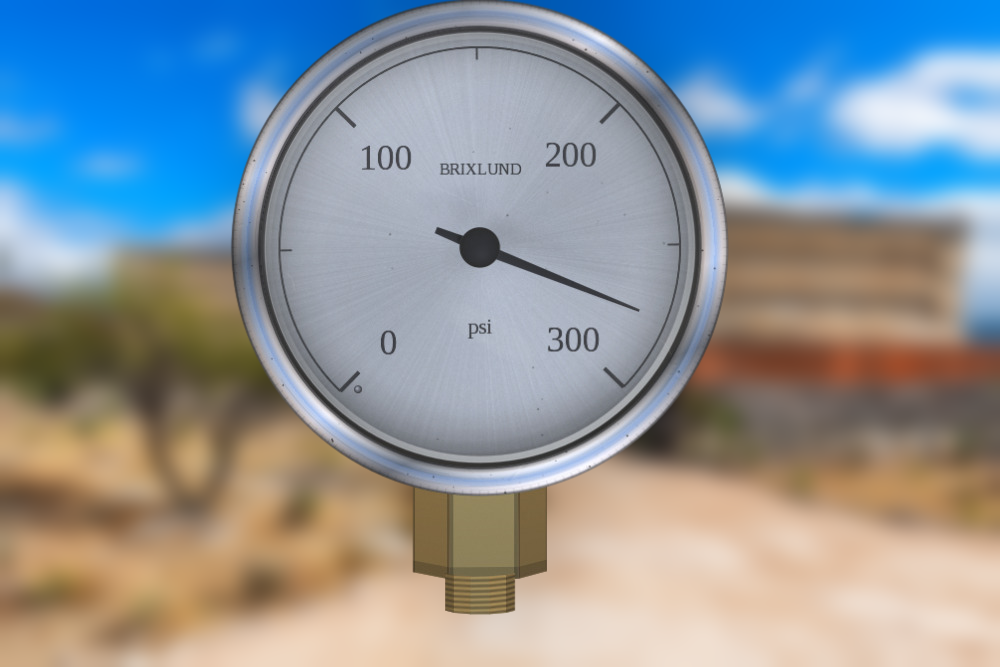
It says 275 psi
